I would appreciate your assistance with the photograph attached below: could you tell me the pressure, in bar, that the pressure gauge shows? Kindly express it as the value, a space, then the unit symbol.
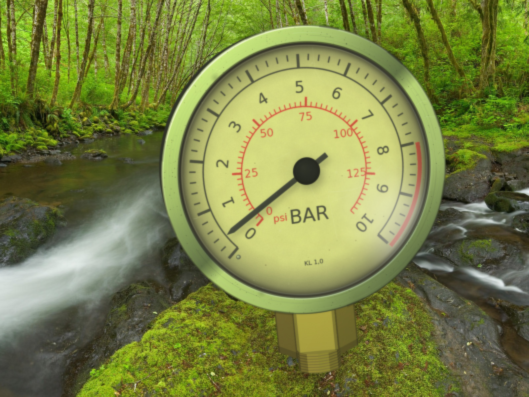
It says 0.4 bar
